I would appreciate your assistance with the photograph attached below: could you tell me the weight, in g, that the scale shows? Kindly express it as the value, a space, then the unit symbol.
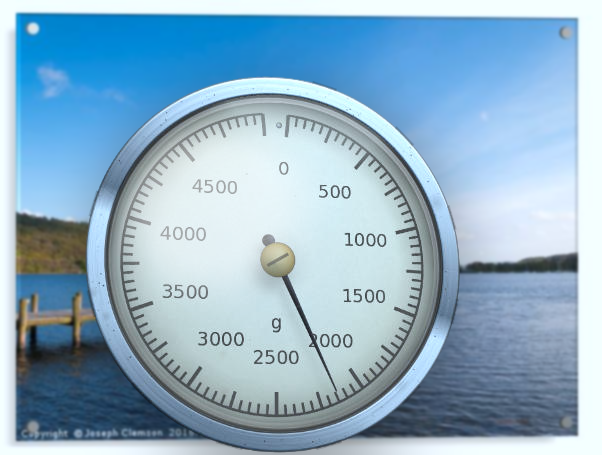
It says 2150 g
